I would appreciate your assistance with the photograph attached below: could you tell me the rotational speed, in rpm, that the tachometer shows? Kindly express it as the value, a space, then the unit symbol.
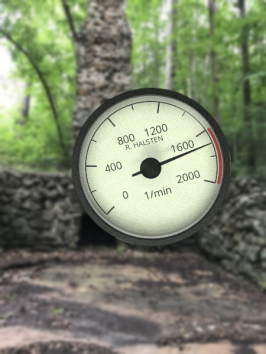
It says 1700 rpm
